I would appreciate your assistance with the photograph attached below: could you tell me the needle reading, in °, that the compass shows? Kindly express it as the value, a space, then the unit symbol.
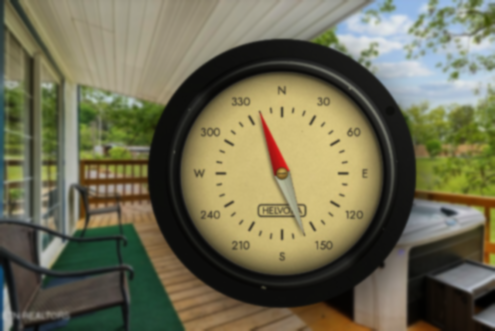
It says 340 °
